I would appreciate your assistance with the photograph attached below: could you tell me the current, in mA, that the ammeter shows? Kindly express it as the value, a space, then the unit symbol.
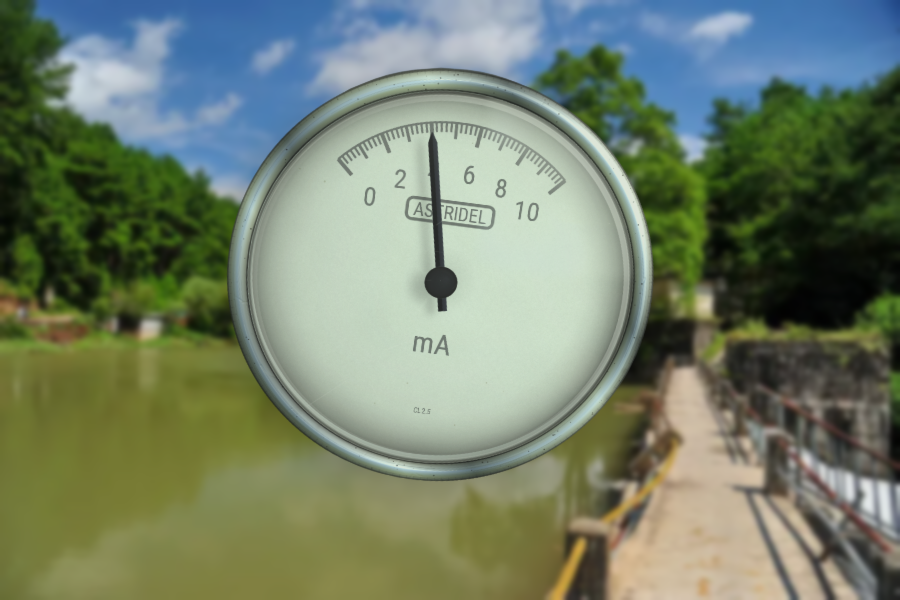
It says 4 mA
